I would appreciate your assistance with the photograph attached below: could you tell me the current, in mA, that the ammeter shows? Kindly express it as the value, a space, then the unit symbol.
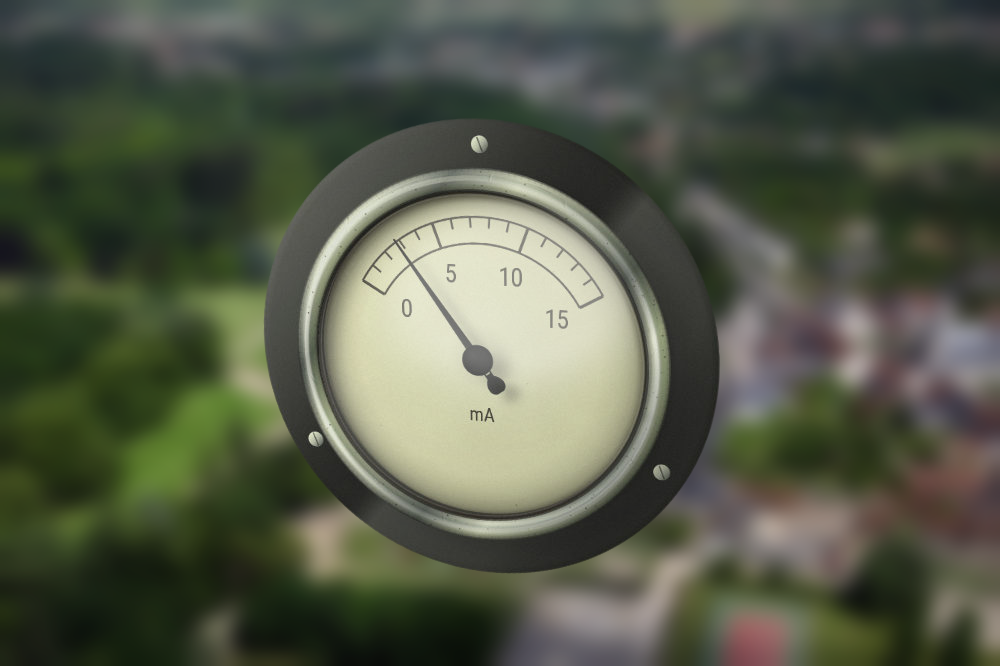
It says 3 mA
